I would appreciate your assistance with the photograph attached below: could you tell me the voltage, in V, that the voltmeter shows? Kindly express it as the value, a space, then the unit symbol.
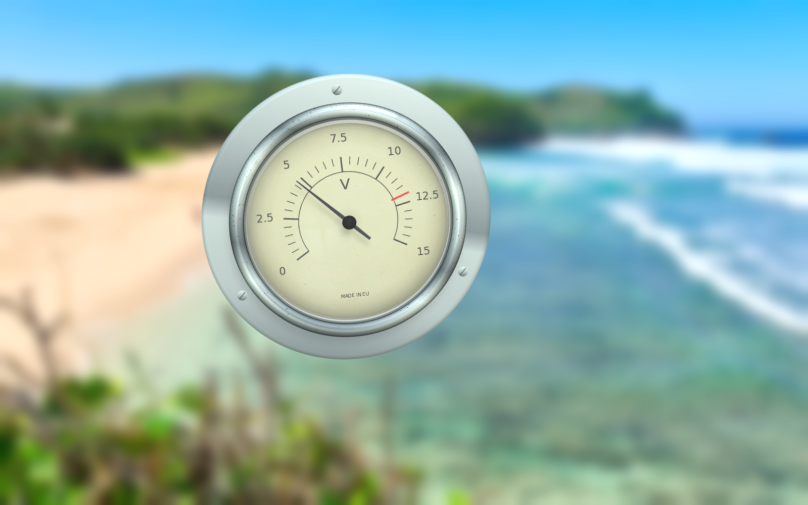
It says 4.75 V
